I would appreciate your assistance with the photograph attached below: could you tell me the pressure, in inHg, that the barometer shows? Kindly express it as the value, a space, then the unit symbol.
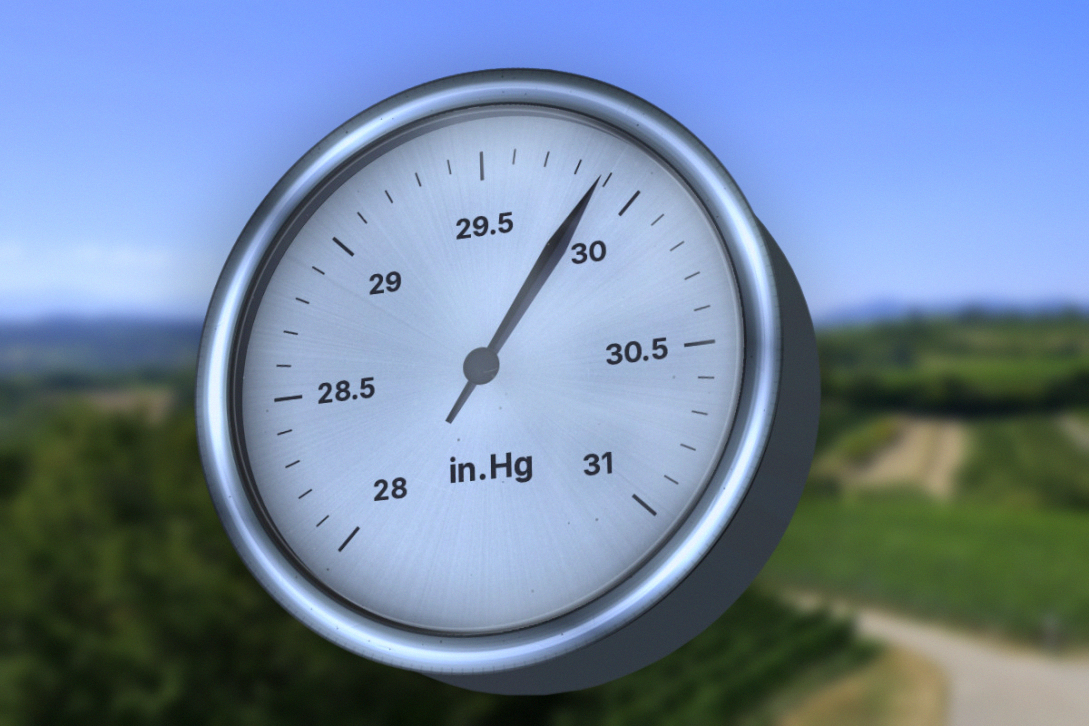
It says 29.9 inHg
